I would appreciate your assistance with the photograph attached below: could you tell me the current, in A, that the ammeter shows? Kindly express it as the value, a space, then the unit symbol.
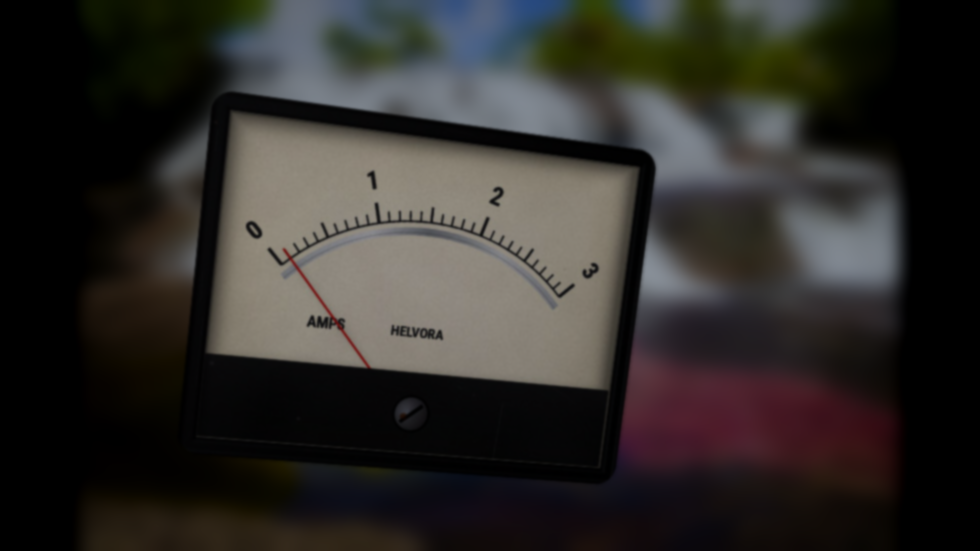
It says 0.1 A
